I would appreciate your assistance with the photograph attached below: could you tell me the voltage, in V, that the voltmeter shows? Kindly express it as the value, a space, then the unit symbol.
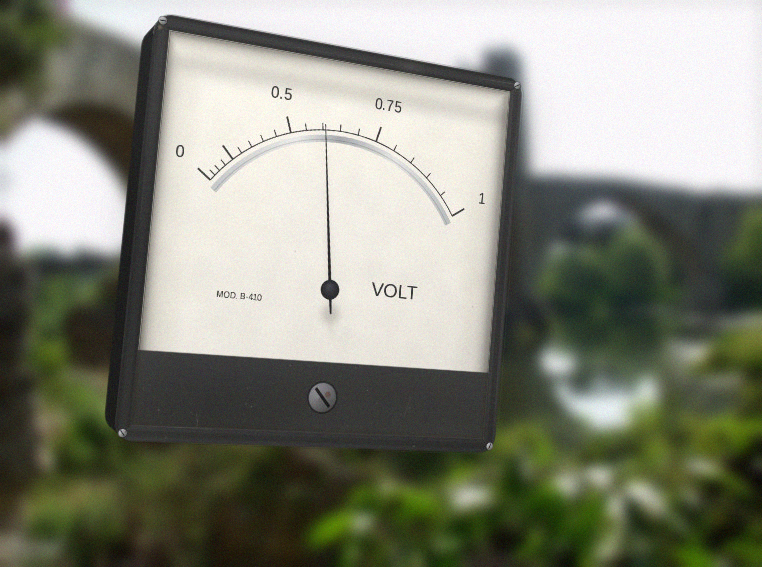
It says 0.6 V
